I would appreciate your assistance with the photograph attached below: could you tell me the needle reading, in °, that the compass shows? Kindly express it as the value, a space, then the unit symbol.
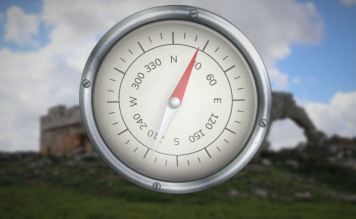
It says 25 °
